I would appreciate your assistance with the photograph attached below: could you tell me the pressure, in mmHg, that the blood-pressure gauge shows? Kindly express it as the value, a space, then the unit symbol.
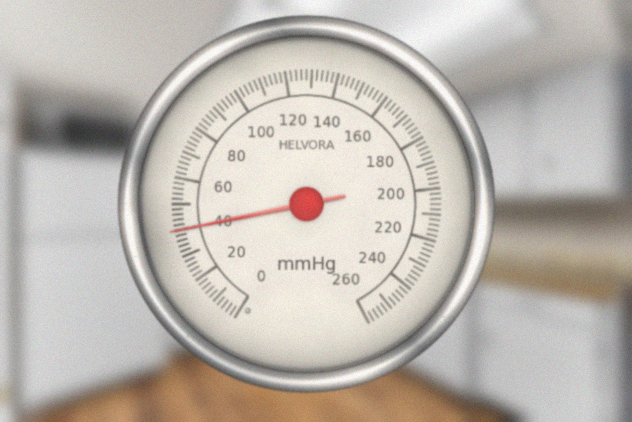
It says 40 mmHg
